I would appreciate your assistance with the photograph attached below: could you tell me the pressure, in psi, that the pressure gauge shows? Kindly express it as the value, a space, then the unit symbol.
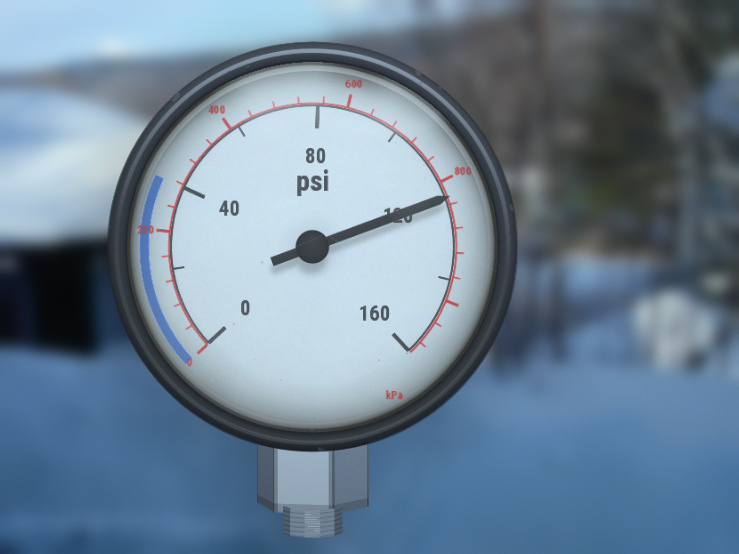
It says 120 psi
